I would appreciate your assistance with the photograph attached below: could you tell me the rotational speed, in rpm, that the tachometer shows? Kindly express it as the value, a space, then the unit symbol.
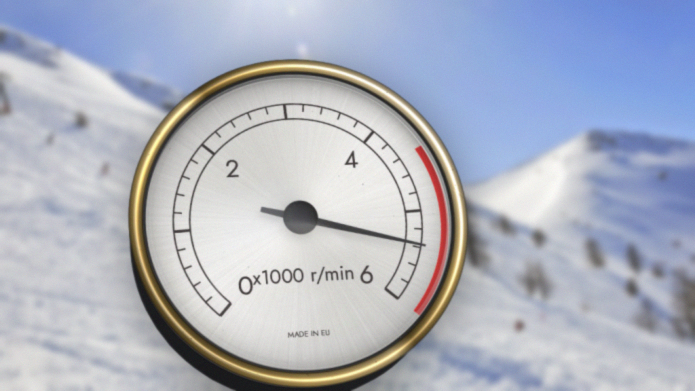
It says 5400 rpm
